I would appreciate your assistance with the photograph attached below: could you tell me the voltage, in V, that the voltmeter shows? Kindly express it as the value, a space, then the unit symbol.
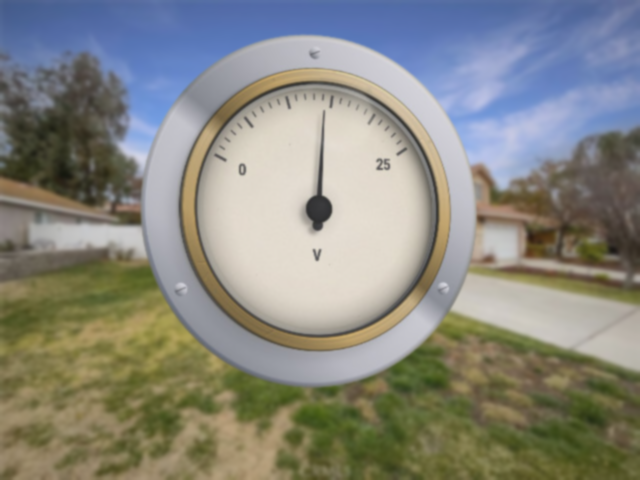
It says 14 V
